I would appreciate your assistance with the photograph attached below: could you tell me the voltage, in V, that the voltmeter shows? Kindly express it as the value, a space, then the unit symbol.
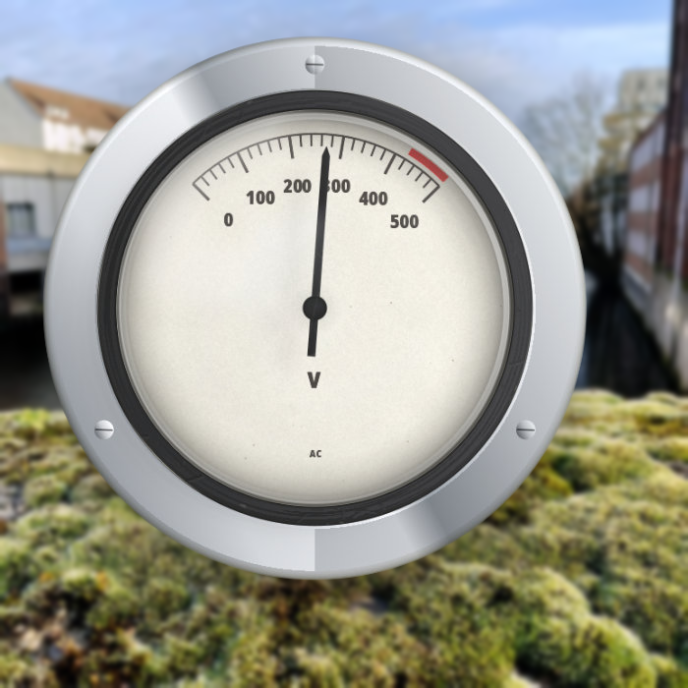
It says 270 V
